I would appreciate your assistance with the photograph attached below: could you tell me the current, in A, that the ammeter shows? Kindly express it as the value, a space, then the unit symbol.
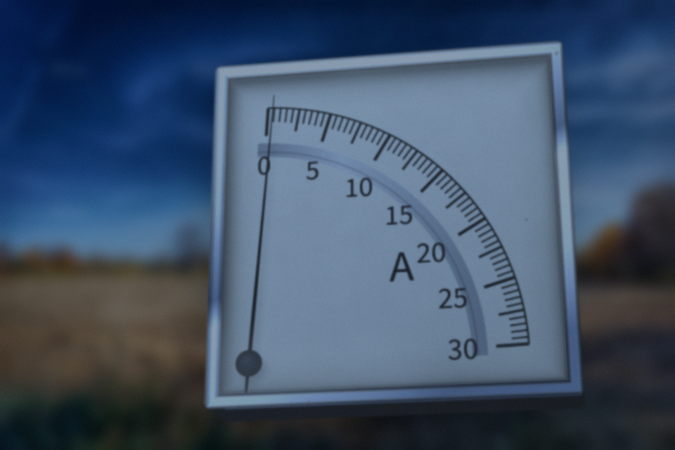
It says 0.5 A
